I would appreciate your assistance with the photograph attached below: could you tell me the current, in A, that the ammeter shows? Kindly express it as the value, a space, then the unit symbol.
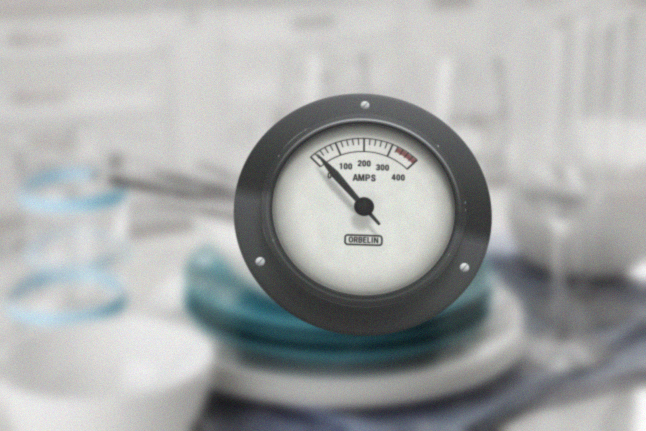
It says 20 A
